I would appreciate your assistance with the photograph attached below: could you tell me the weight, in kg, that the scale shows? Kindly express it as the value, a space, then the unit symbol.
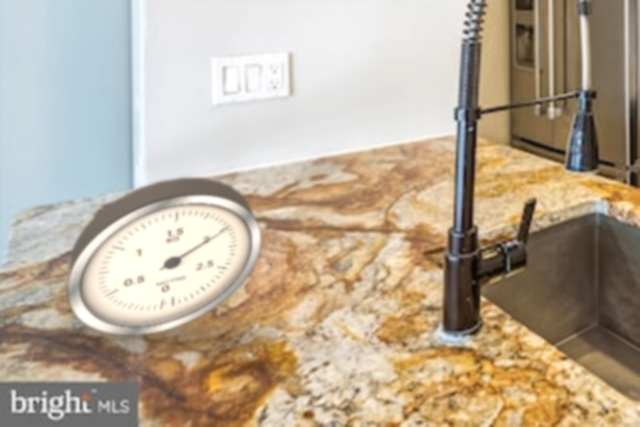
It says 2 kg
